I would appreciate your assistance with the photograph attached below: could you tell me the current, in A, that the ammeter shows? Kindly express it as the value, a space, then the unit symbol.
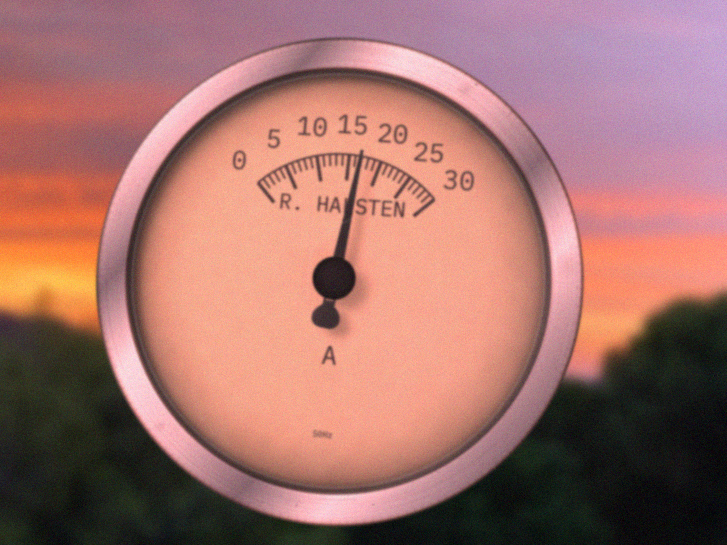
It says 17 A
